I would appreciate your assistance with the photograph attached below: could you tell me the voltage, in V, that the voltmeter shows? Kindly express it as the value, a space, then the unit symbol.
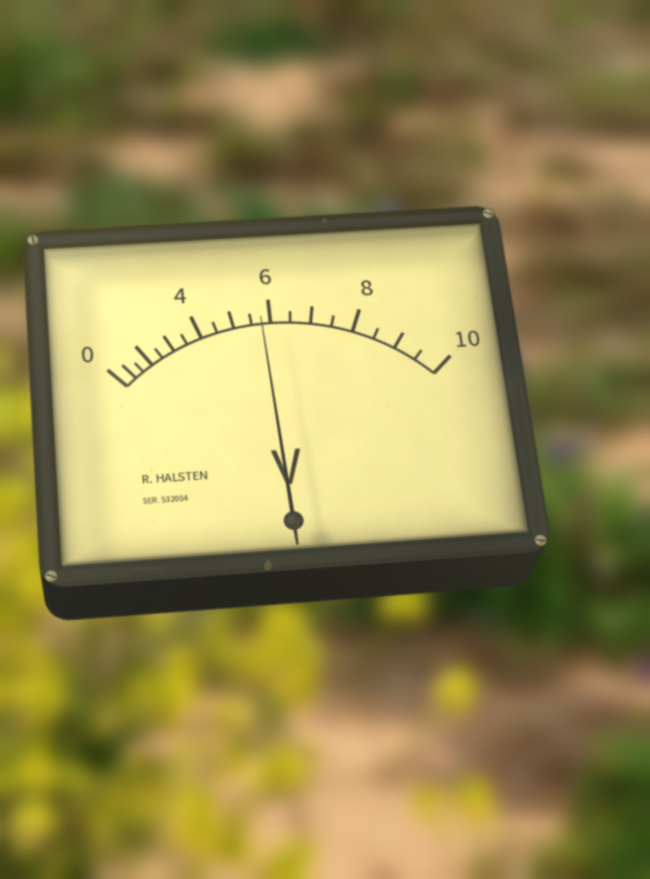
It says 5.75 V
